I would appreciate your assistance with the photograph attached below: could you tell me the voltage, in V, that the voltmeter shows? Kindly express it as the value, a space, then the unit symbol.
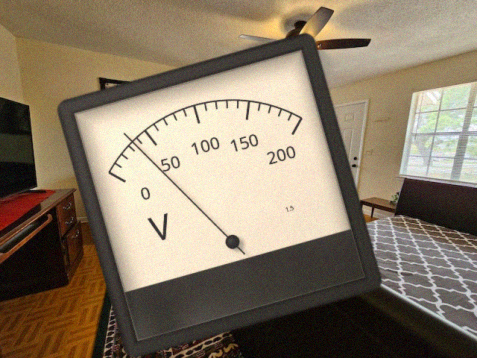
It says 35 V
